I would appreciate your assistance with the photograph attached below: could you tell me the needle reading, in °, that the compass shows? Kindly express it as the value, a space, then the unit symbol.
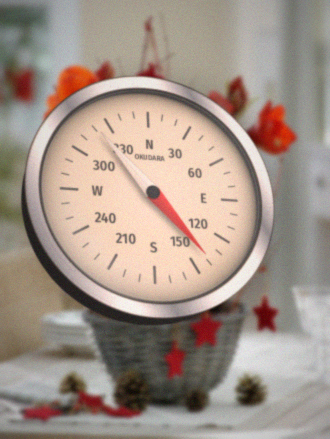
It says 140 °
